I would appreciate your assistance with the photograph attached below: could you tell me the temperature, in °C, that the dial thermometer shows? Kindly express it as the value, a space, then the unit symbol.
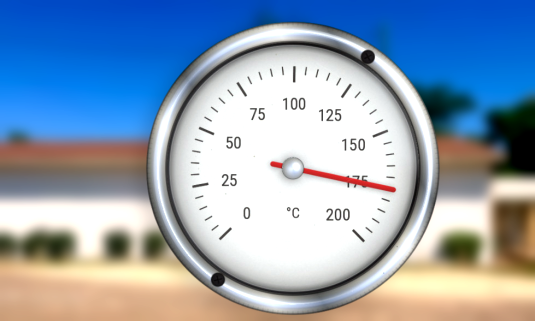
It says 175 °C
